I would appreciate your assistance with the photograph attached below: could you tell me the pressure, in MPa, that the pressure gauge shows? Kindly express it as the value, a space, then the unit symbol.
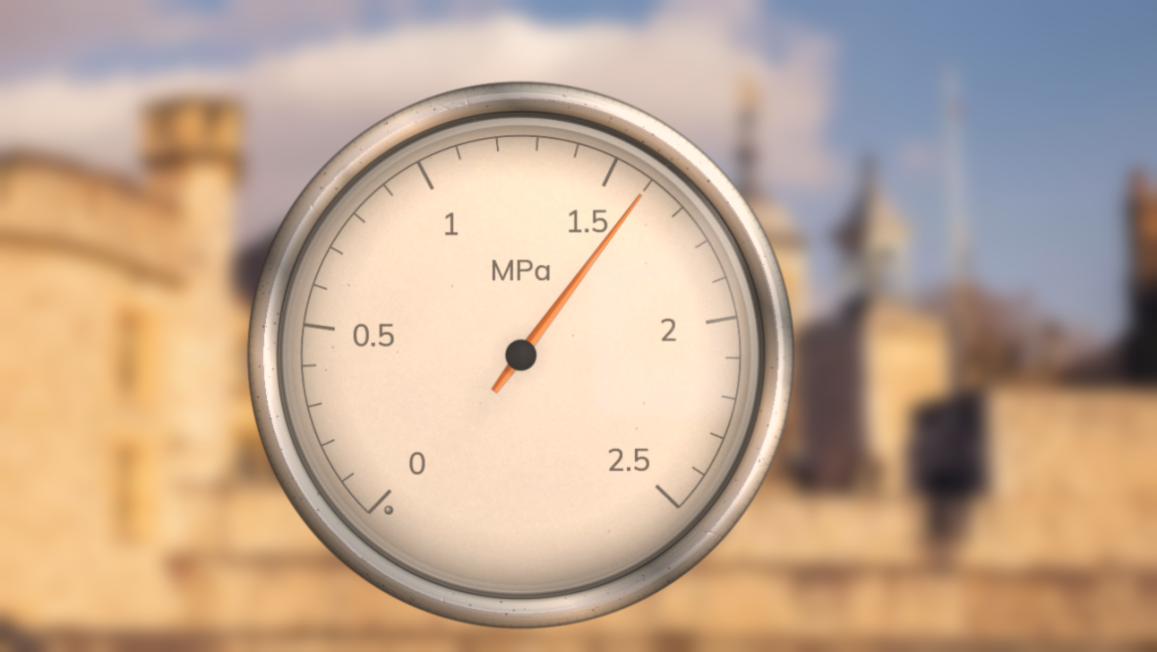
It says 1.6 MPa
